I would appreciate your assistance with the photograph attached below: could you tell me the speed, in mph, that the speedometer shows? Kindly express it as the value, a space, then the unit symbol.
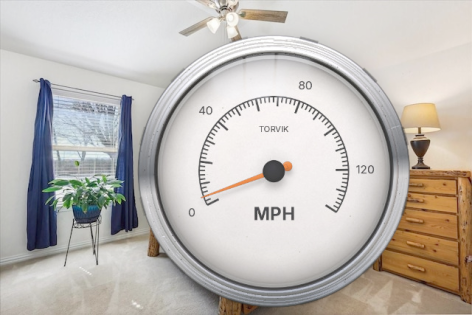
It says 4 mph
